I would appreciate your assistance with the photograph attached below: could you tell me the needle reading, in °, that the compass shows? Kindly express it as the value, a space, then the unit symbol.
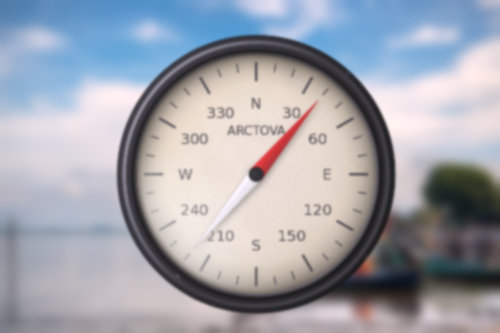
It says 40 °
